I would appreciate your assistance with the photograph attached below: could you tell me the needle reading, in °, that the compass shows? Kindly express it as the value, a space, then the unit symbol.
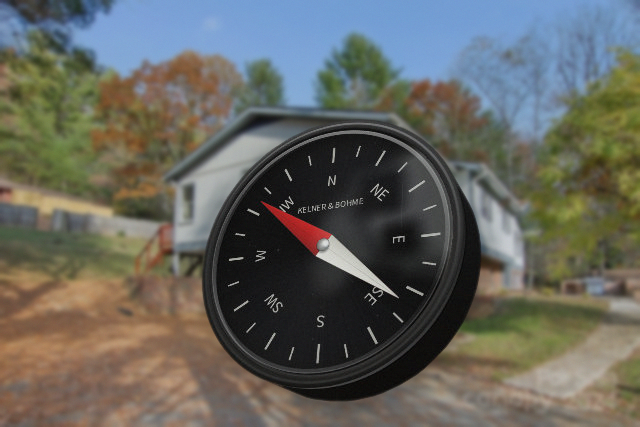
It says 307.5 °
